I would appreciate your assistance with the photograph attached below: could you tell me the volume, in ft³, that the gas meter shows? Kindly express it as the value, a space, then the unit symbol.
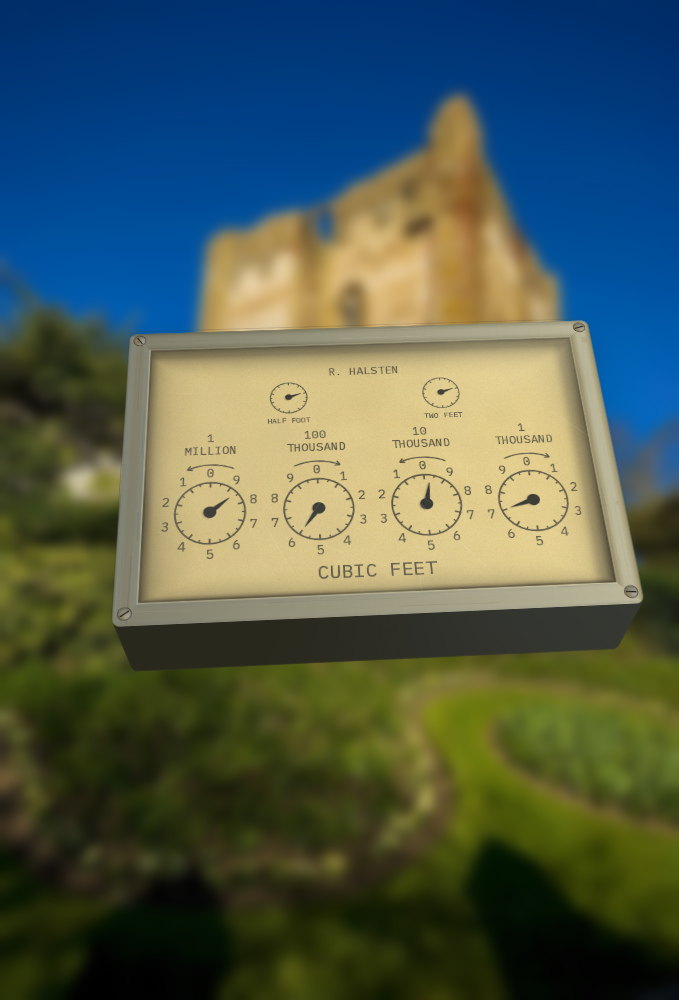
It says 859700 ft³
